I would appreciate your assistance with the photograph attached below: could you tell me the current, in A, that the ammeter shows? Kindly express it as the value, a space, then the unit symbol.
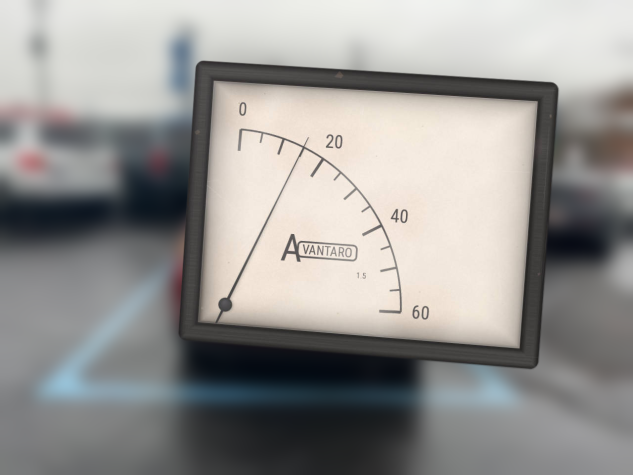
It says 15 A
